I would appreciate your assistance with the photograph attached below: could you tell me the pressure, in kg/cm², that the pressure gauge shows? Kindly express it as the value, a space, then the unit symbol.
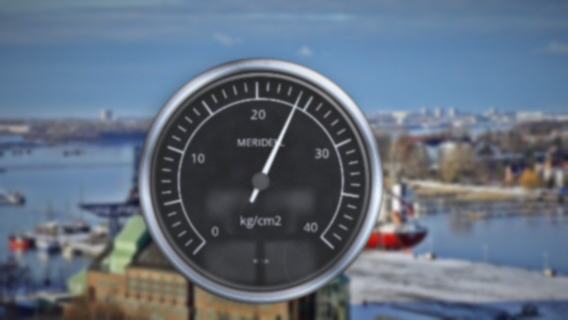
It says 24 kg/cm²
